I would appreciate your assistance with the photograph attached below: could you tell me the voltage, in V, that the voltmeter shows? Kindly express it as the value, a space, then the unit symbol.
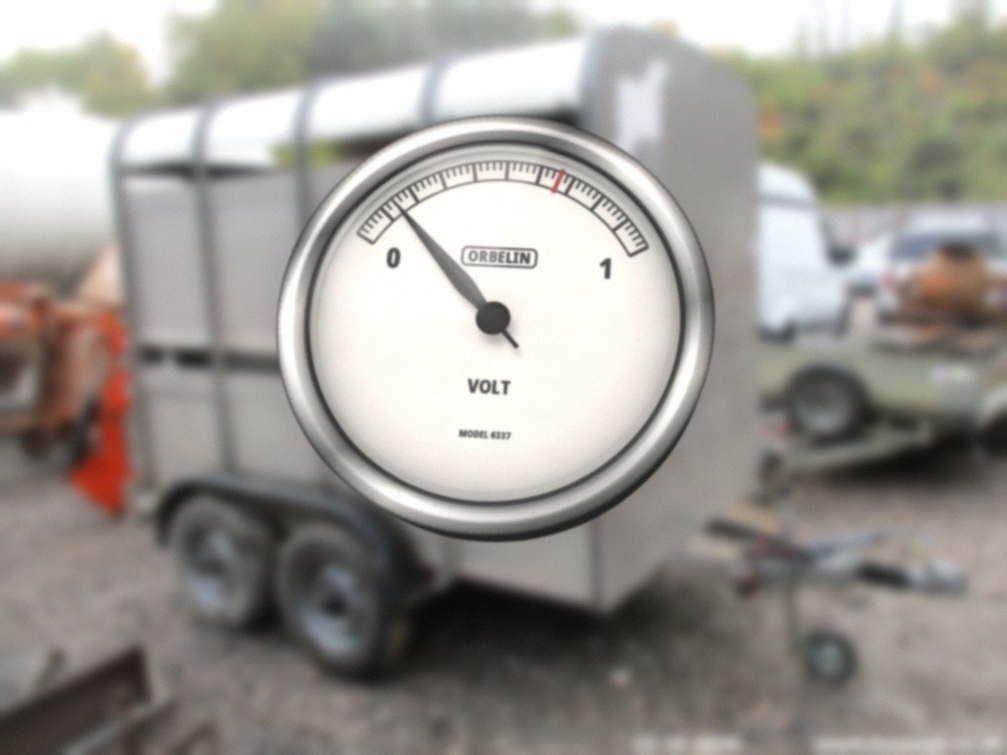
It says 0.14 V
